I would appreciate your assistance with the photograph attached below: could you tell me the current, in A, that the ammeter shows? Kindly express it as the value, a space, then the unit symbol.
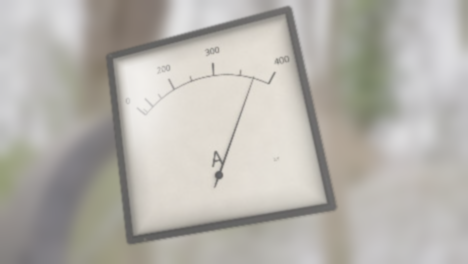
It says 375 A
